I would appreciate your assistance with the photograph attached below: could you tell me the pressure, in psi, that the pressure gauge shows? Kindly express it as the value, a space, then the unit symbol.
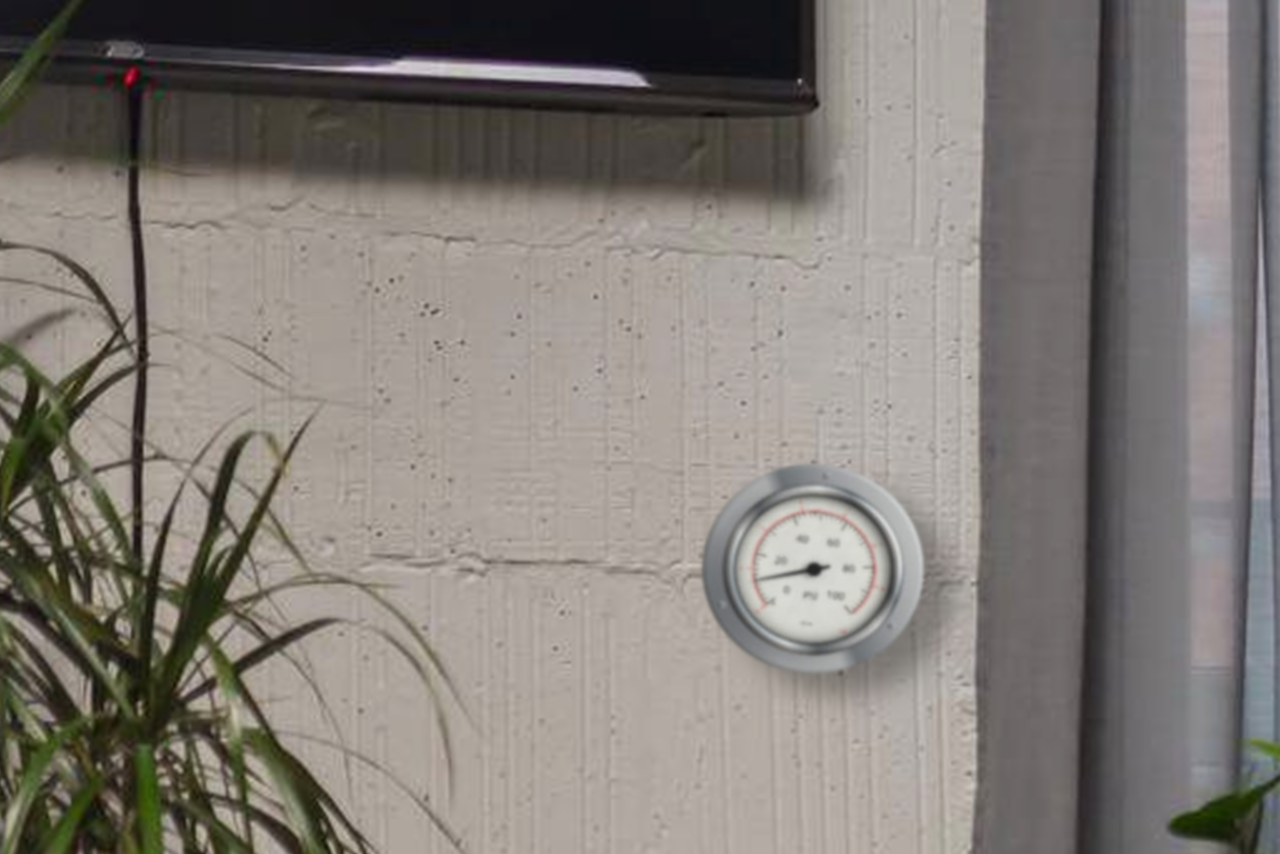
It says 10 psi
